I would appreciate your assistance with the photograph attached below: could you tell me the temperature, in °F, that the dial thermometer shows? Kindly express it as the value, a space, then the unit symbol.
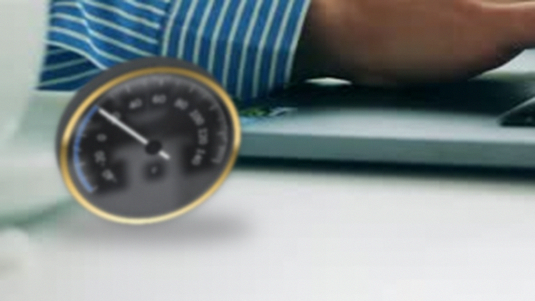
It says 20 °F
